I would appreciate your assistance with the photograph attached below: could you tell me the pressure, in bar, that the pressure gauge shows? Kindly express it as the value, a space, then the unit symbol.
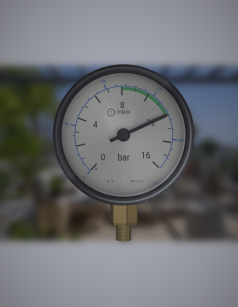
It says 12 bar
